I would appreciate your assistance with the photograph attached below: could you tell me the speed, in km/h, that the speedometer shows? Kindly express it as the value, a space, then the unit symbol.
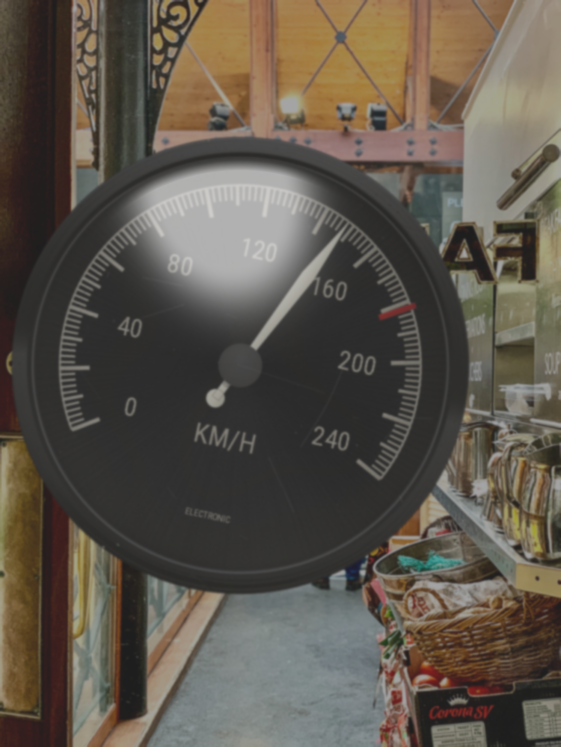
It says 148 km/h
